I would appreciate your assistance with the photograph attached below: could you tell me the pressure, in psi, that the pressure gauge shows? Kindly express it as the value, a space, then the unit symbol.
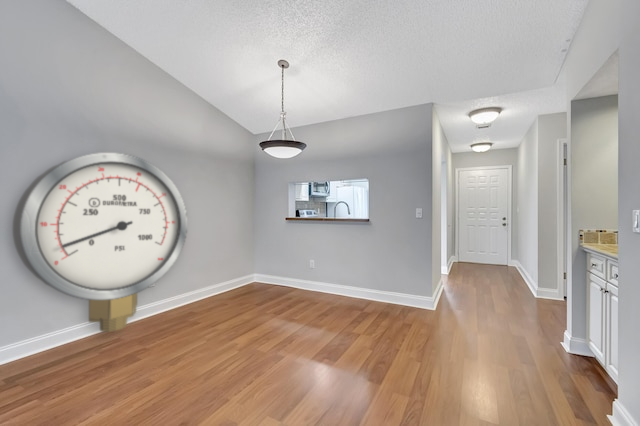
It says 50 psi
